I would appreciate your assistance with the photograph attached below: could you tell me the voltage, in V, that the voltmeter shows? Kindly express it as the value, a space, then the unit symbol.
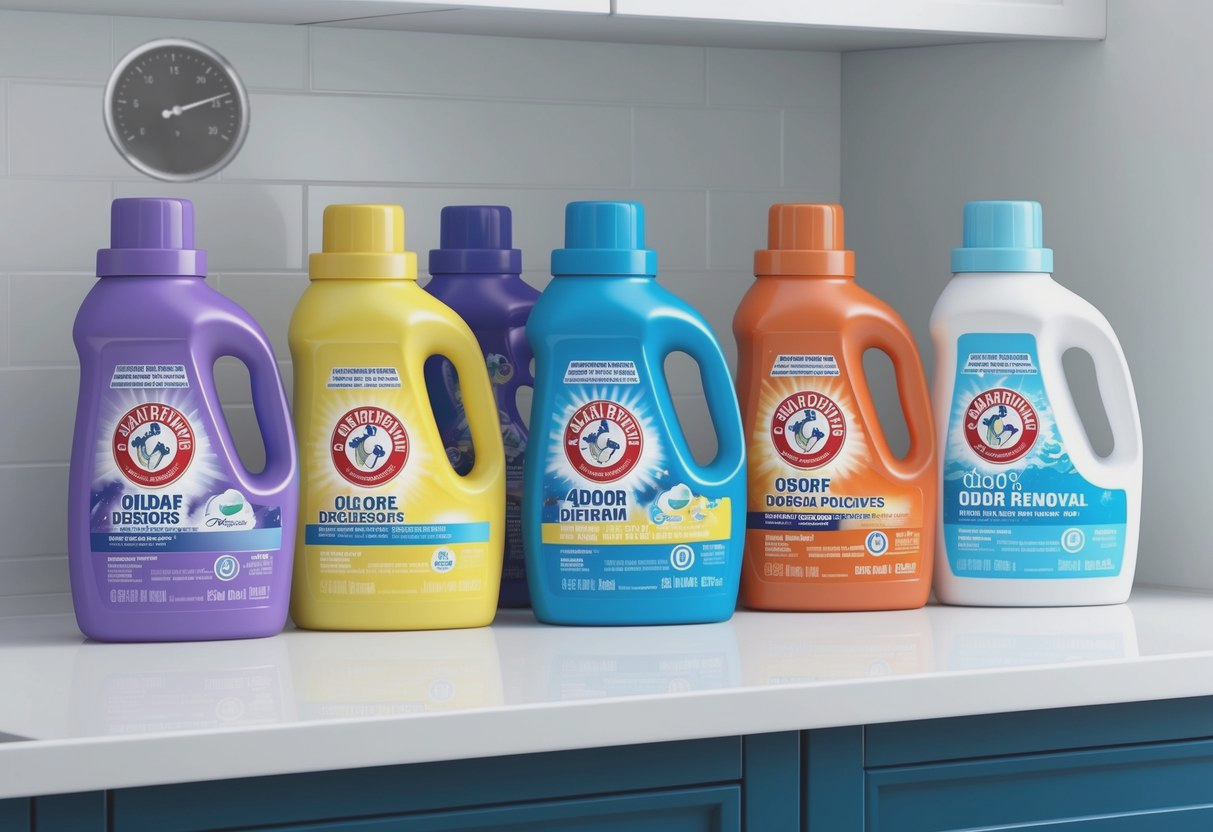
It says 24 V
